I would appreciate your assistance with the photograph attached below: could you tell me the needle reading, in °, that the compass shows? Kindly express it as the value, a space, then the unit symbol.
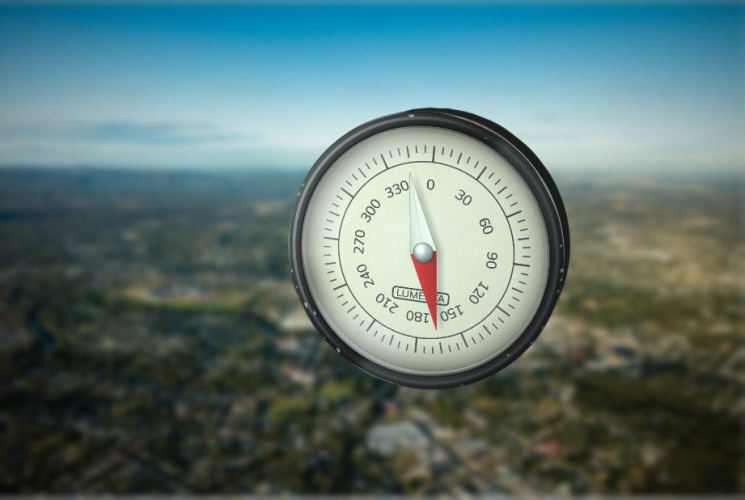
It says 165 °
